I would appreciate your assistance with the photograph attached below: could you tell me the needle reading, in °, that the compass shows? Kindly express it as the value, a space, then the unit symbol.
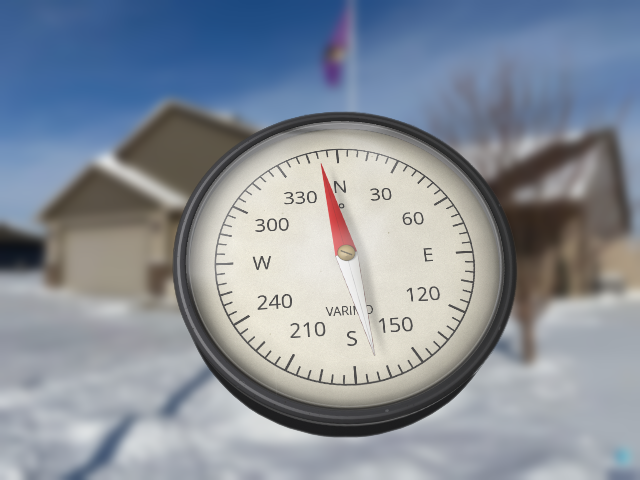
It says 350 °
